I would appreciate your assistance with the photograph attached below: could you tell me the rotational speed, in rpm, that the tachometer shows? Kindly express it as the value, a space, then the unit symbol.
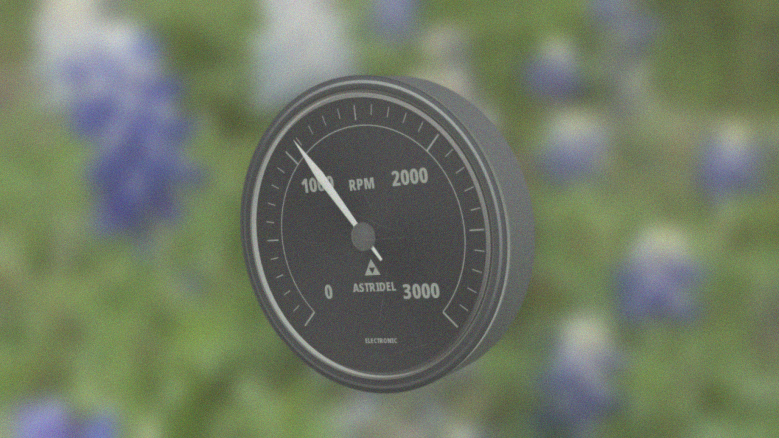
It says 1100 rpm
